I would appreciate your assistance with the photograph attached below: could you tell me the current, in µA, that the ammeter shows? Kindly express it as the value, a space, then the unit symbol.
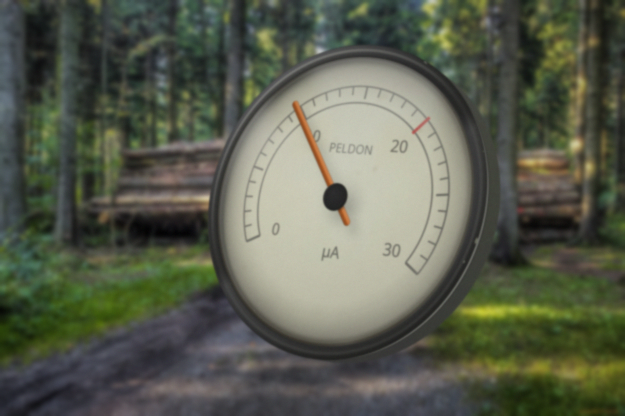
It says 10 µA
